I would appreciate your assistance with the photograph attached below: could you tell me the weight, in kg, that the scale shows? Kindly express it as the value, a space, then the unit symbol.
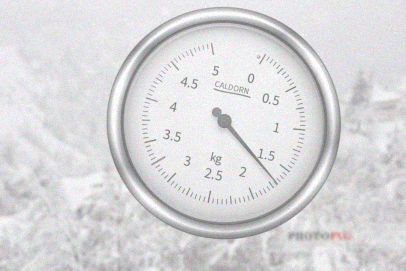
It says 1.7 kg
